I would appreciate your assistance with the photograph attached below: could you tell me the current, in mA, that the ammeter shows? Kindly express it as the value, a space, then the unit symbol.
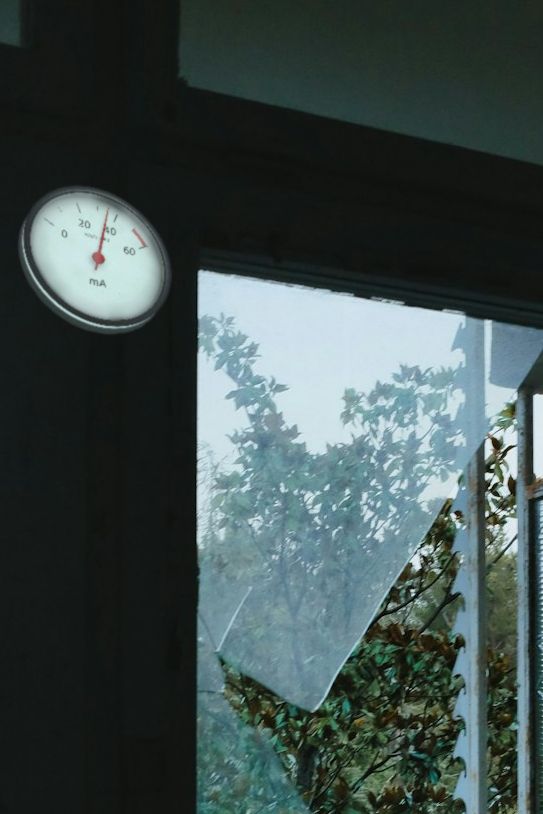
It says 35 mA
